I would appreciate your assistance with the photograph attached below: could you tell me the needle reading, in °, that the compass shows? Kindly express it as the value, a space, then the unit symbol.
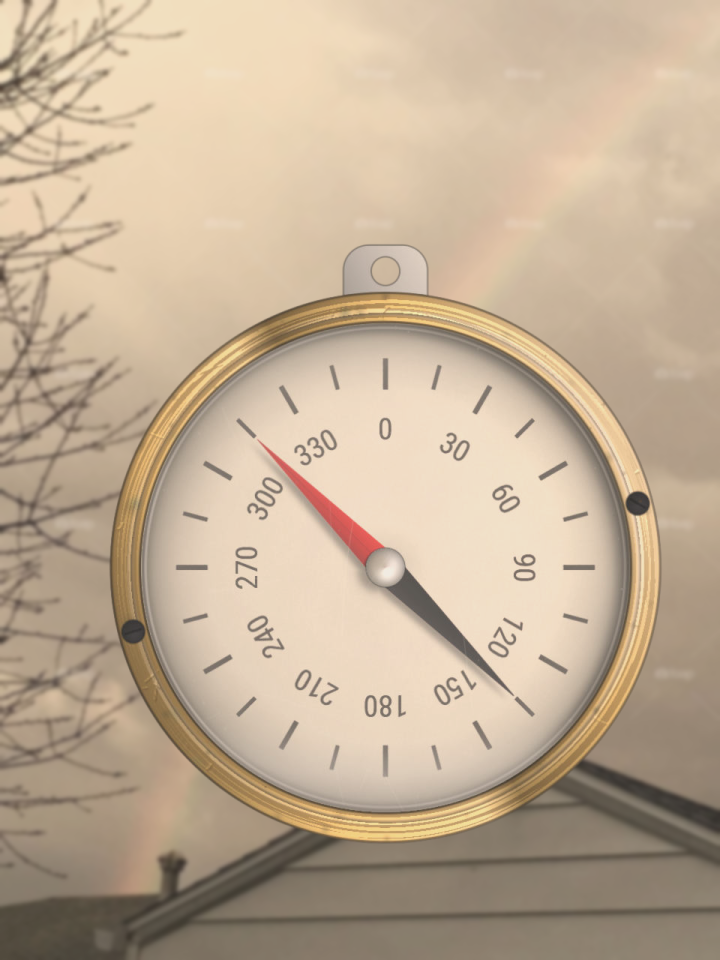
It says 315 °
